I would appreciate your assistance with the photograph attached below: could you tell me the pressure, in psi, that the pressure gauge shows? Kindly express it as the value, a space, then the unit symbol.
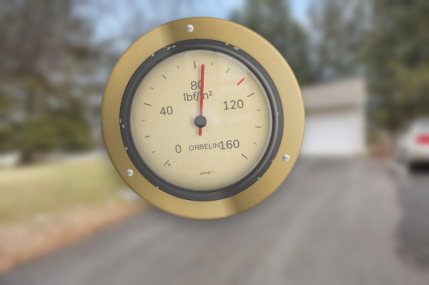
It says 85 psi
